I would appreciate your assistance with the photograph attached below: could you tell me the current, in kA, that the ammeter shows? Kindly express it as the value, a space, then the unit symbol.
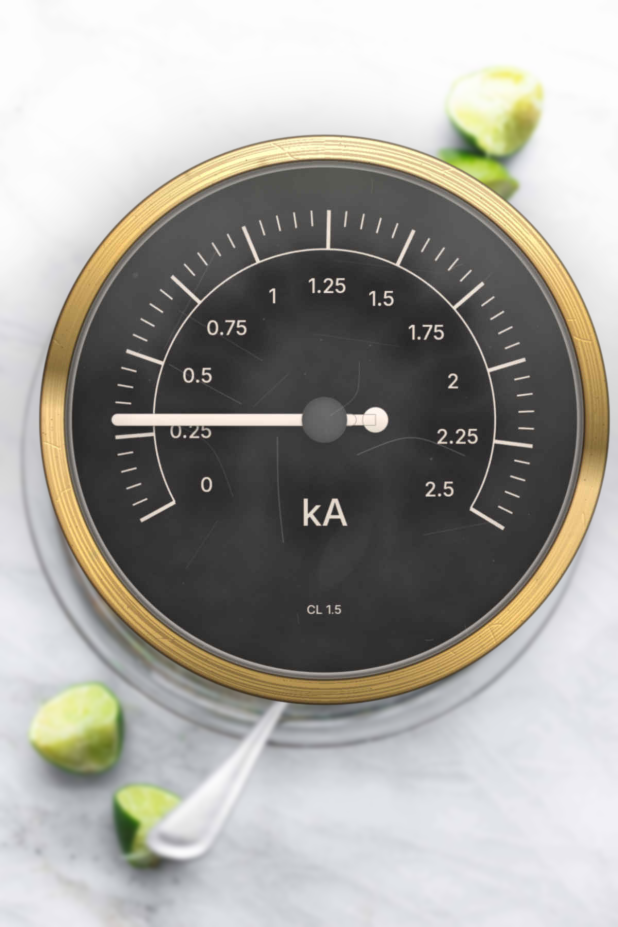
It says 0.3 kA
